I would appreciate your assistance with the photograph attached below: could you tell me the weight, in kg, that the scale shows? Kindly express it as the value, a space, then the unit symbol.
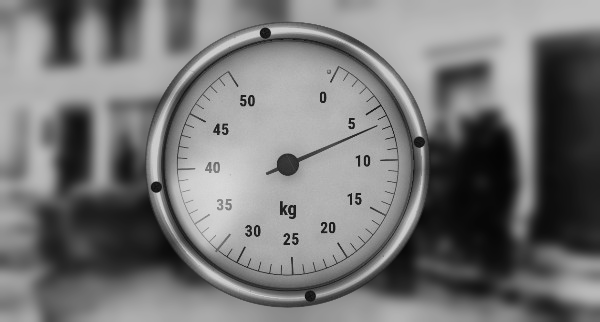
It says 6.5 kg
